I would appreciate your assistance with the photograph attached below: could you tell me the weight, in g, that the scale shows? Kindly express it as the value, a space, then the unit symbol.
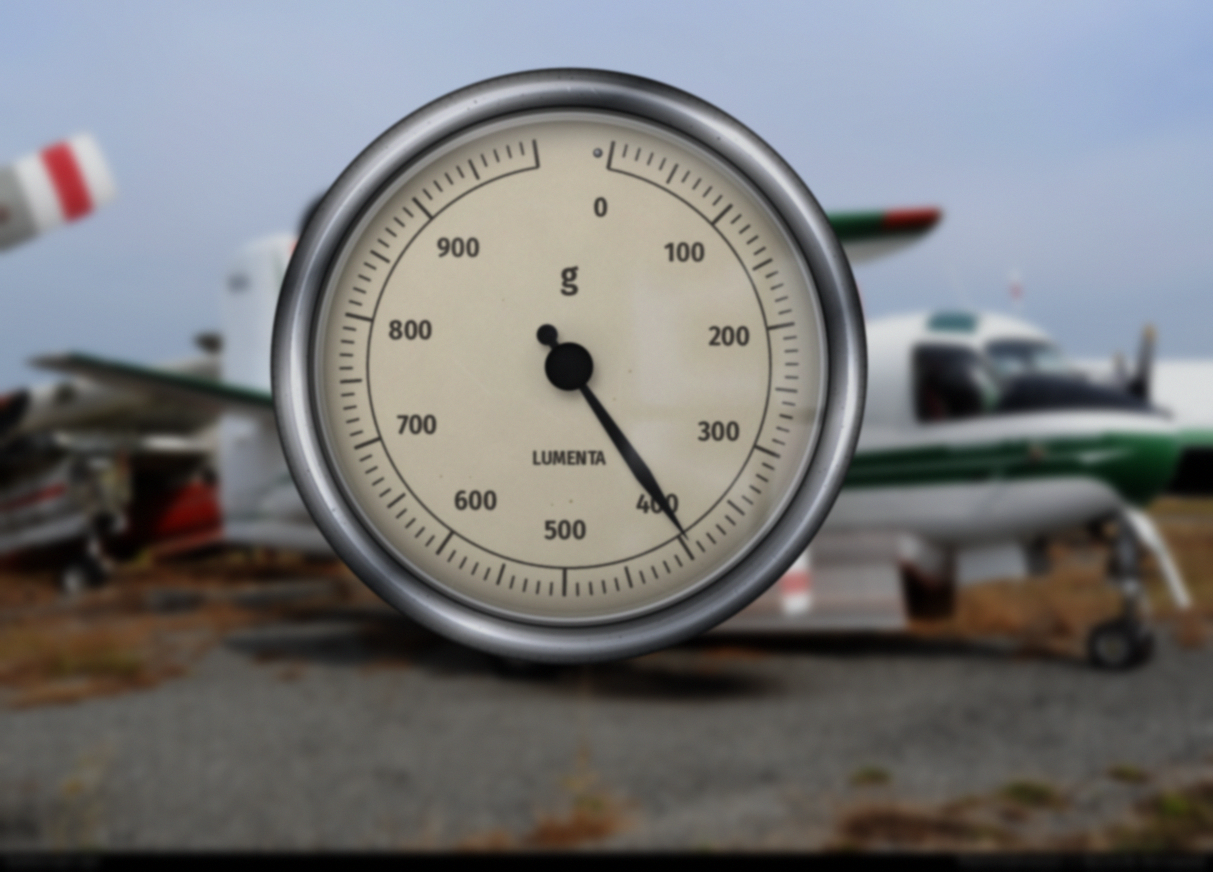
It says 395 g
